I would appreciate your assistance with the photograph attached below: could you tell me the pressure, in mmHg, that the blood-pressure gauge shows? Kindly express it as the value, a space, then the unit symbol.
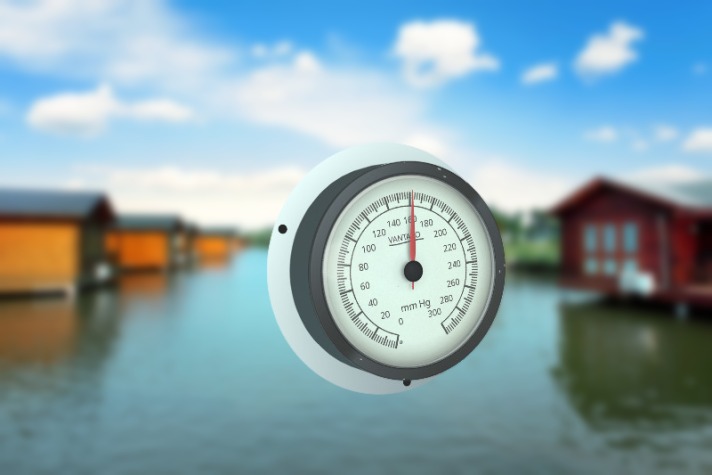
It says 160 mmHg
